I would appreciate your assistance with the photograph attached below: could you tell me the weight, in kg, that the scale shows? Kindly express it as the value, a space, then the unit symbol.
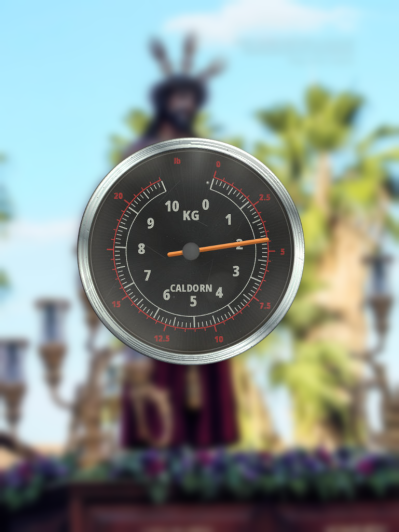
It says 2 kg
